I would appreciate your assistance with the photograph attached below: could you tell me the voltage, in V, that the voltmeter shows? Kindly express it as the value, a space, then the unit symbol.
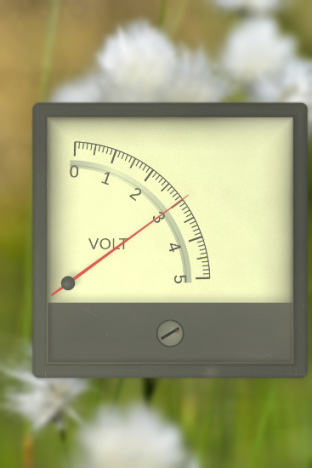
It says 3 V
